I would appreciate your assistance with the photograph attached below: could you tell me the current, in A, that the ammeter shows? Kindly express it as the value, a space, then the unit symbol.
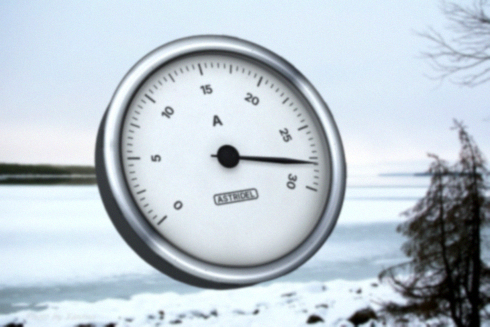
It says 28 A
